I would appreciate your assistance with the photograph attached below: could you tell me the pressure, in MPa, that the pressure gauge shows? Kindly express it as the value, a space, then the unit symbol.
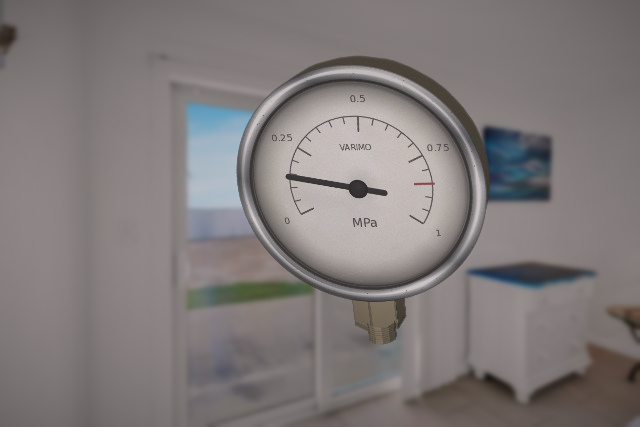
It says 0.15 MPa
